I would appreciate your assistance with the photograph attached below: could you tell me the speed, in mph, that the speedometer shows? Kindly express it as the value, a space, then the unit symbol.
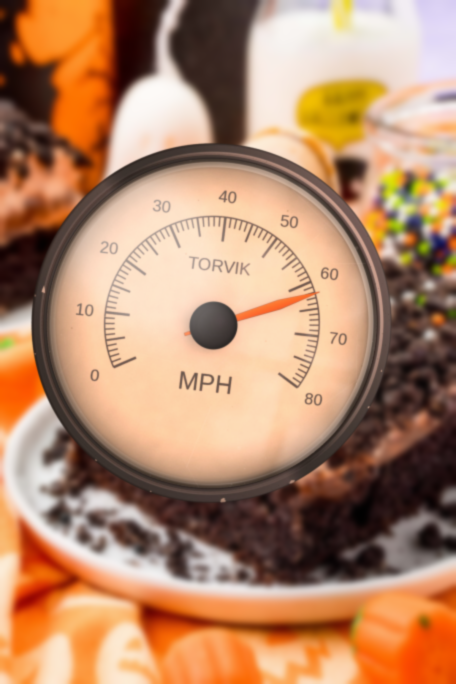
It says 62 mph
